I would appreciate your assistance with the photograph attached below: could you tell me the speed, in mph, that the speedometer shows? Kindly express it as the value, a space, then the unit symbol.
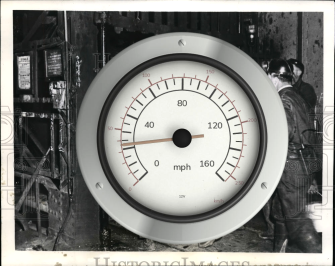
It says 22.5 mph
